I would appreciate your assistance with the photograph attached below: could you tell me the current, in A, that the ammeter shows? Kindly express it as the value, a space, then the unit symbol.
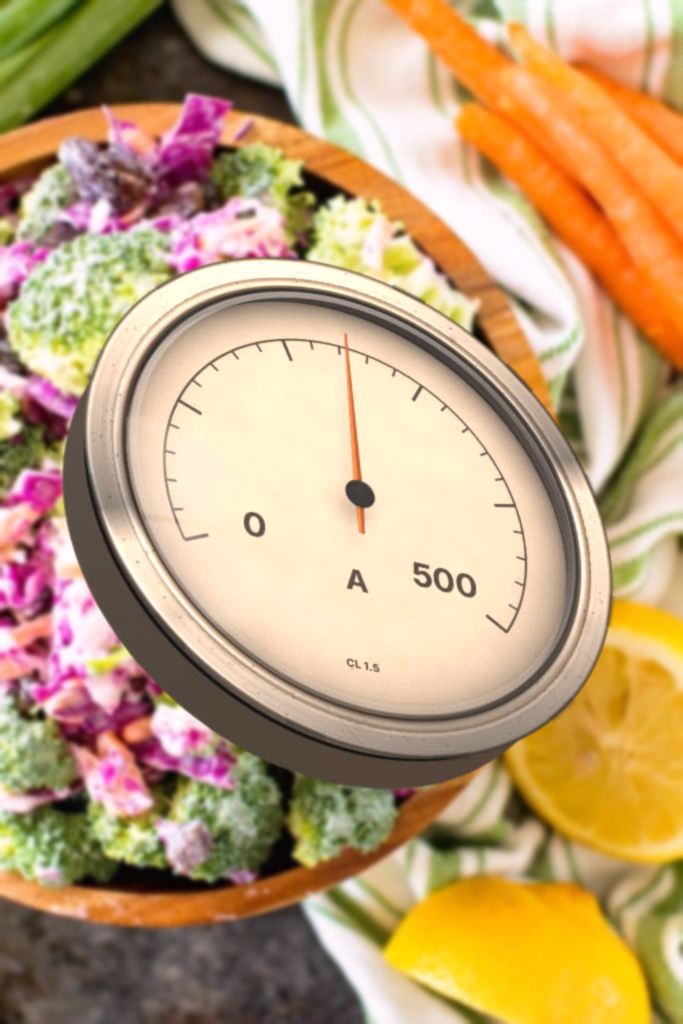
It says 240 A
